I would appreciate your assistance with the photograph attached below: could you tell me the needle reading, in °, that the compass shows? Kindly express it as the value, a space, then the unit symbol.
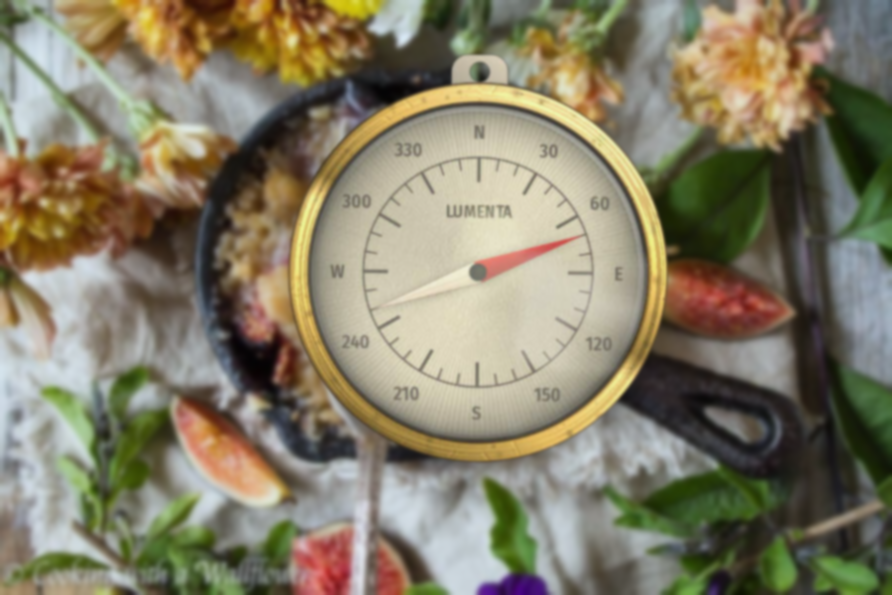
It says 70 °
